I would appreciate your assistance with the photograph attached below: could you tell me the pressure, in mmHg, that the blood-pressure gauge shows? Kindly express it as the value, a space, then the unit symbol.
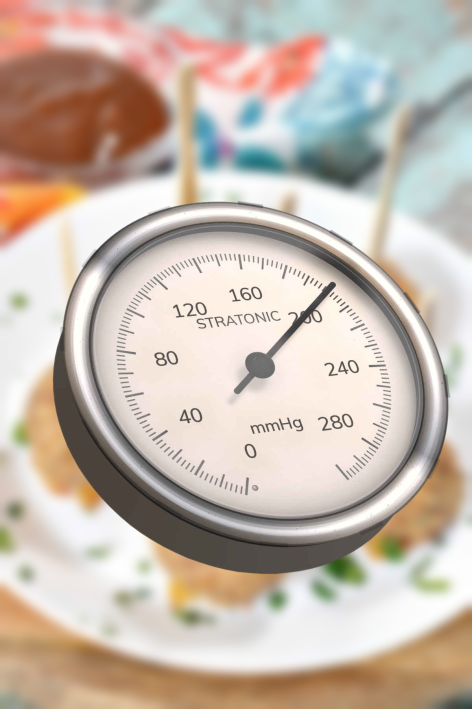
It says 200 mmHg
